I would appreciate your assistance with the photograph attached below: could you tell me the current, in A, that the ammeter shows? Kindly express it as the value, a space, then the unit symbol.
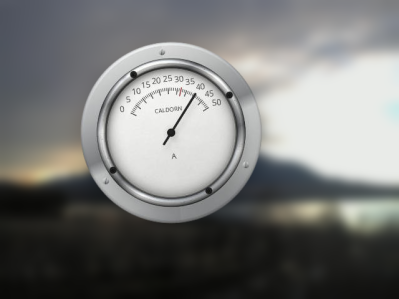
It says 40 A
